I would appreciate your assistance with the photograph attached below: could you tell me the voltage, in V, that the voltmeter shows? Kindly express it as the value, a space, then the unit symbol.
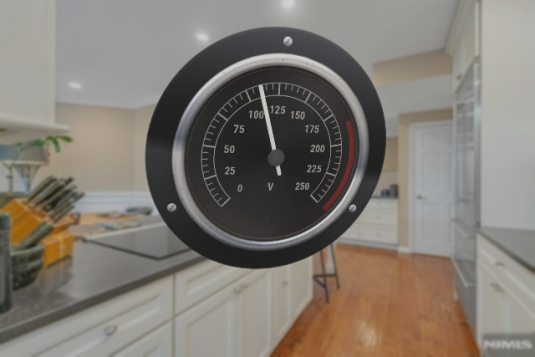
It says 110 V
